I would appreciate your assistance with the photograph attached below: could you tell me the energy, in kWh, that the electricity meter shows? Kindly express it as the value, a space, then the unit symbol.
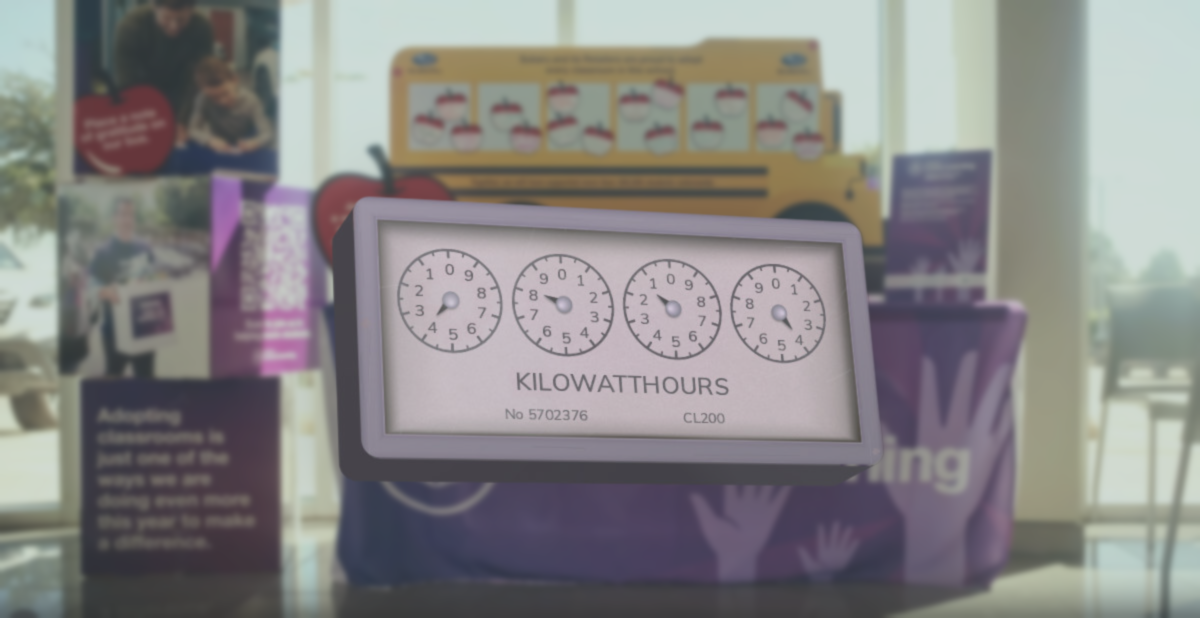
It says 3814 kWh
